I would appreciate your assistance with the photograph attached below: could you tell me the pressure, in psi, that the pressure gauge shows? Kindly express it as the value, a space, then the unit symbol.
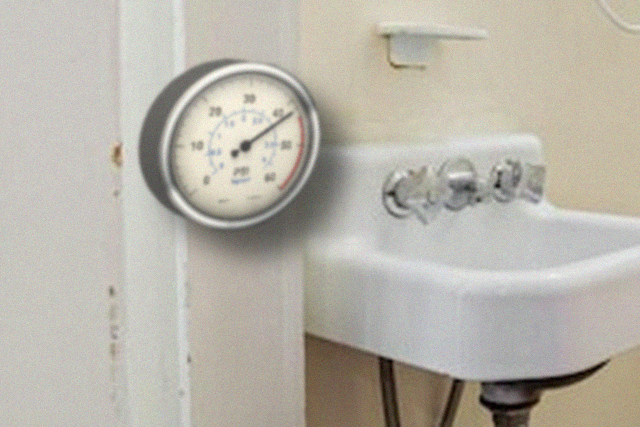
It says 42 psi
